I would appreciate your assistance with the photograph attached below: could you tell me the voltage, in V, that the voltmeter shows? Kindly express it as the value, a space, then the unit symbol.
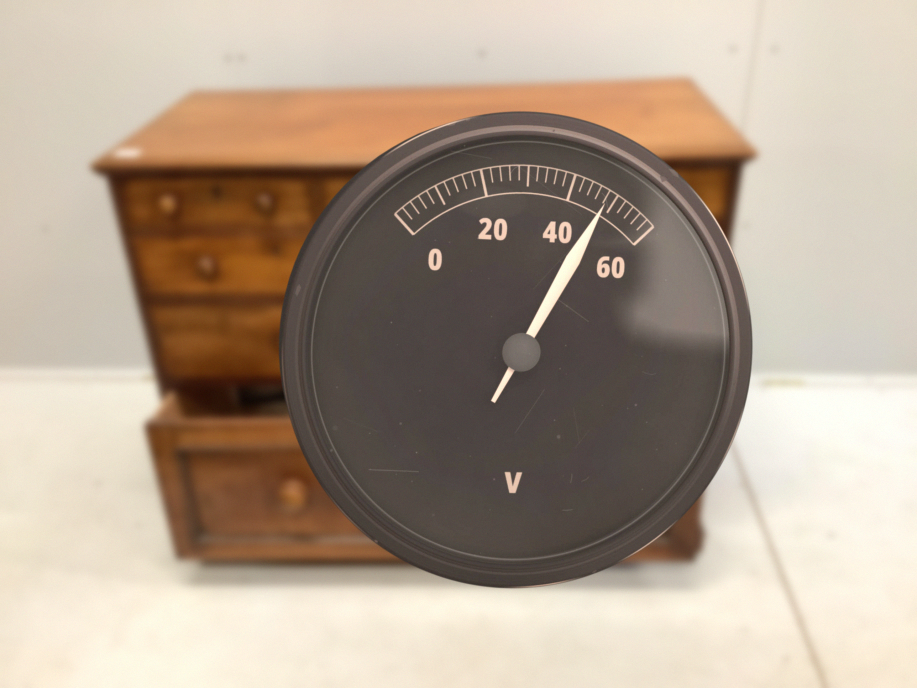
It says 48 V
